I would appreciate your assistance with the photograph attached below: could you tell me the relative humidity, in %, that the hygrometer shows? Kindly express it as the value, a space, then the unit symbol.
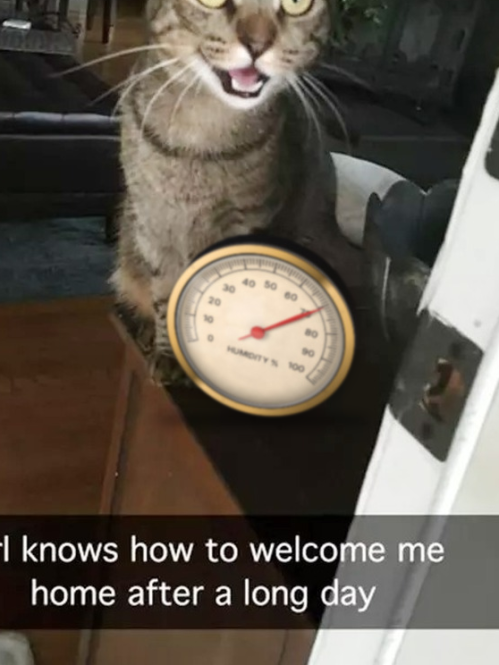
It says 70 %
